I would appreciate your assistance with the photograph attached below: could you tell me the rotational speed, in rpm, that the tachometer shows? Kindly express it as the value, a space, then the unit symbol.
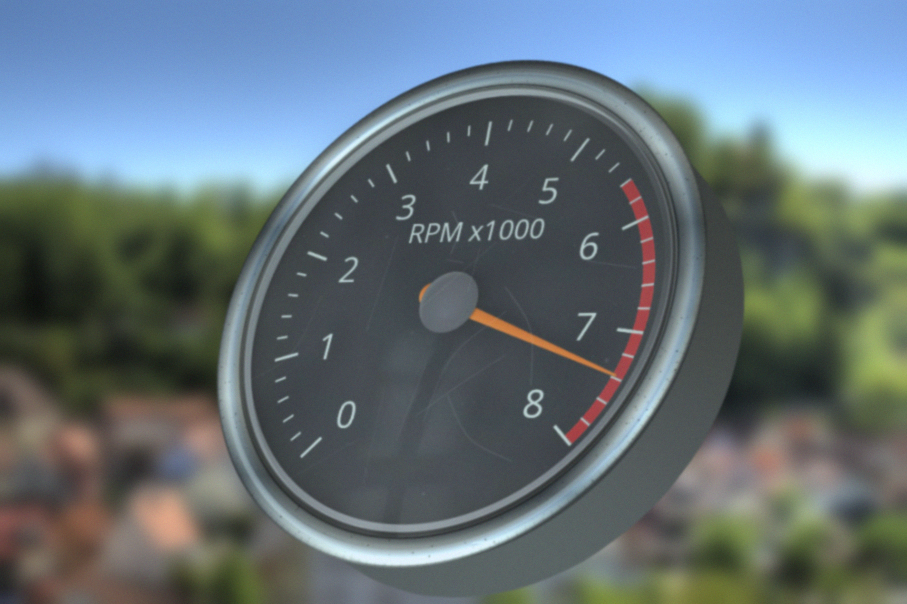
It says 7400 rpm
